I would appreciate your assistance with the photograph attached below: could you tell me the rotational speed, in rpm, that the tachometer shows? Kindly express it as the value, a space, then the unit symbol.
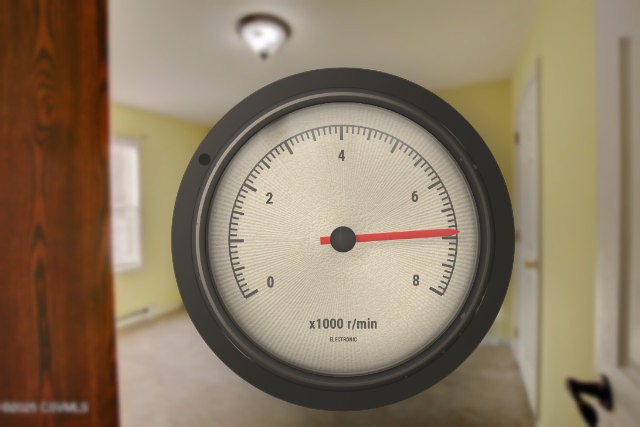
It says 6900 rpm
